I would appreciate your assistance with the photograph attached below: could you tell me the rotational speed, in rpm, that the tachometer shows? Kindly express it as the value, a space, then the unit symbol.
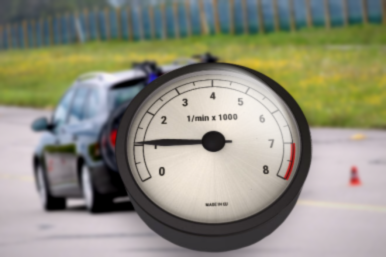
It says 1000 rpm
